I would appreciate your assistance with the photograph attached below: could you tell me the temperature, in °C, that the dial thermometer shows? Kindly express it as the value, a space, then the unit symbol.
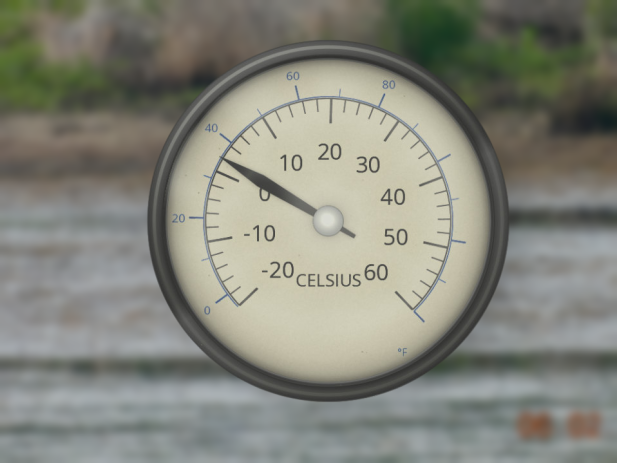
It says 2 °C
